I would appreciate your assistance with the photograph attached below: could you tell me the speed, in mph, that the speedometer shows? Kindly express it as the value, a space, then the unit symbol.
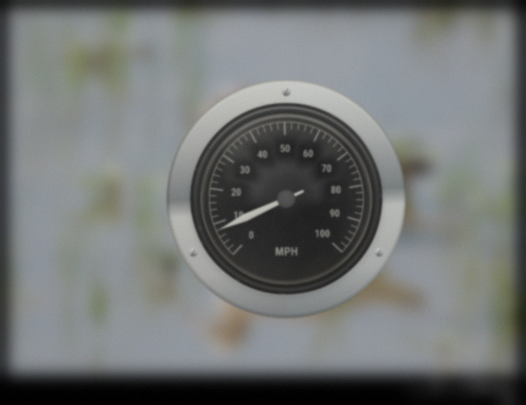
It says 8 mph
